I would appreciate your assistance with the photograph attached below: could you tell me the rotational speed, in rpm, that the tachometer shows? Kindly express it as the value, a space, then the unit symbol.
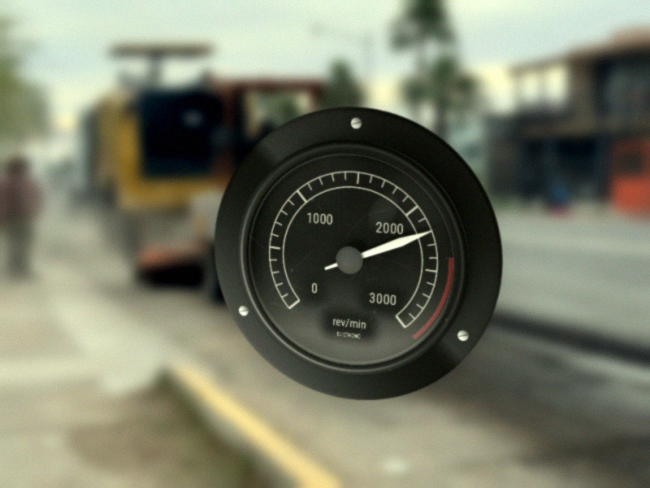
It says 2200 rpm
